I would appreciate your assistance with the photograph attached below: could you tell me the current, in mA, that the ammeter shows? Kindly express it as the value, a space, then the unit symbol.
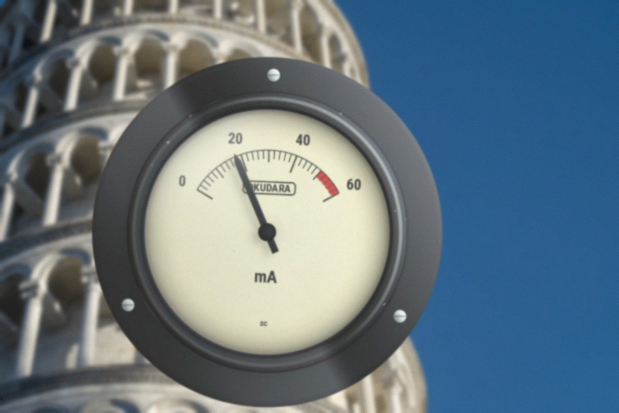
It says 18 mA
